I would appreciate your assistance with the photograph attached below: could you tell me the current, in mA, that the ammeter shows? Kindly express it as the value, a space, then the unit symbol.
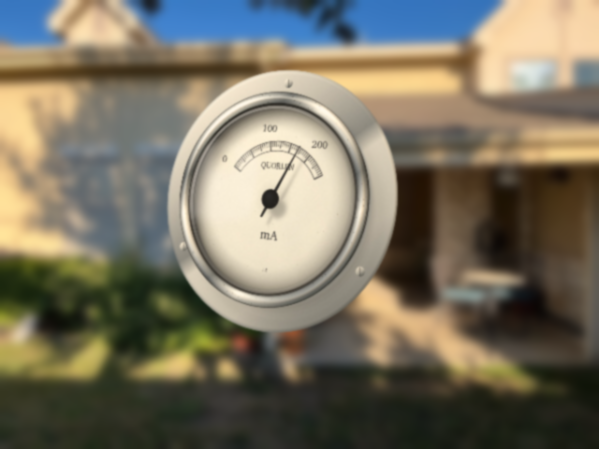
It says 175 mA
